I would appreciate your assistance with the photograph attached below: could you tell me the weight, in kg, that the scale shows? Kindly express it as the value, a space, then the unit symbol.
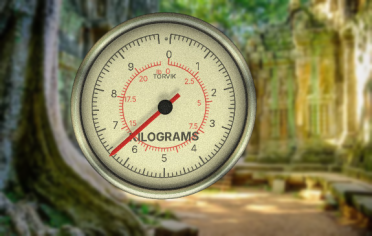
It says 6.4 kg
